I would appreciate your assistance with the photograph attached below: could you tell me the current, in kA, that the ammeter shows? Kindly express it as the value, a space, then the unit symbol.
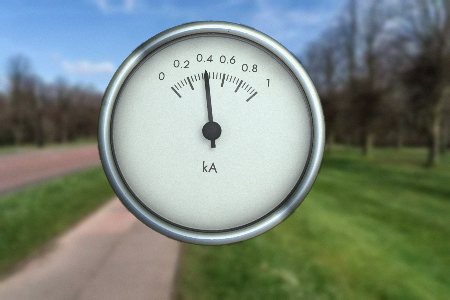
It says 0.4 kA
